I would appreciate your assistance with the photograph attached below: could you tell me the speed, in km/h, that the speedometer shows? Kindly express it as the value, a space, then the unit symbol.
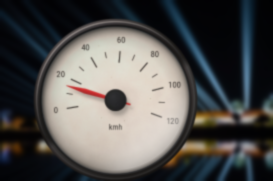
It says 15 km/h
